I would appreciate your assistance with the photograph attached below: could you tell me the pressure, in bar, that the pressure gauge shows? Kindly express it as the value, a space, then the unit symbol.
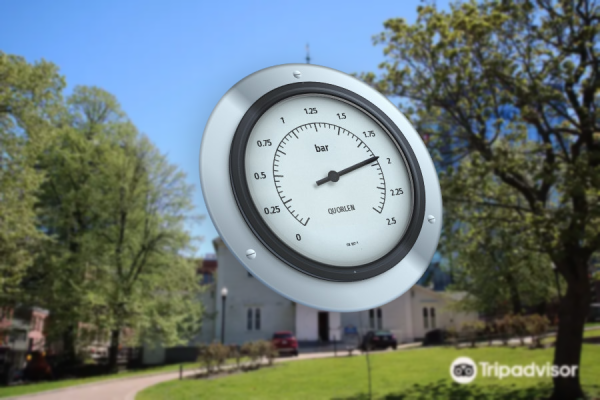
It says 1.95 bar
